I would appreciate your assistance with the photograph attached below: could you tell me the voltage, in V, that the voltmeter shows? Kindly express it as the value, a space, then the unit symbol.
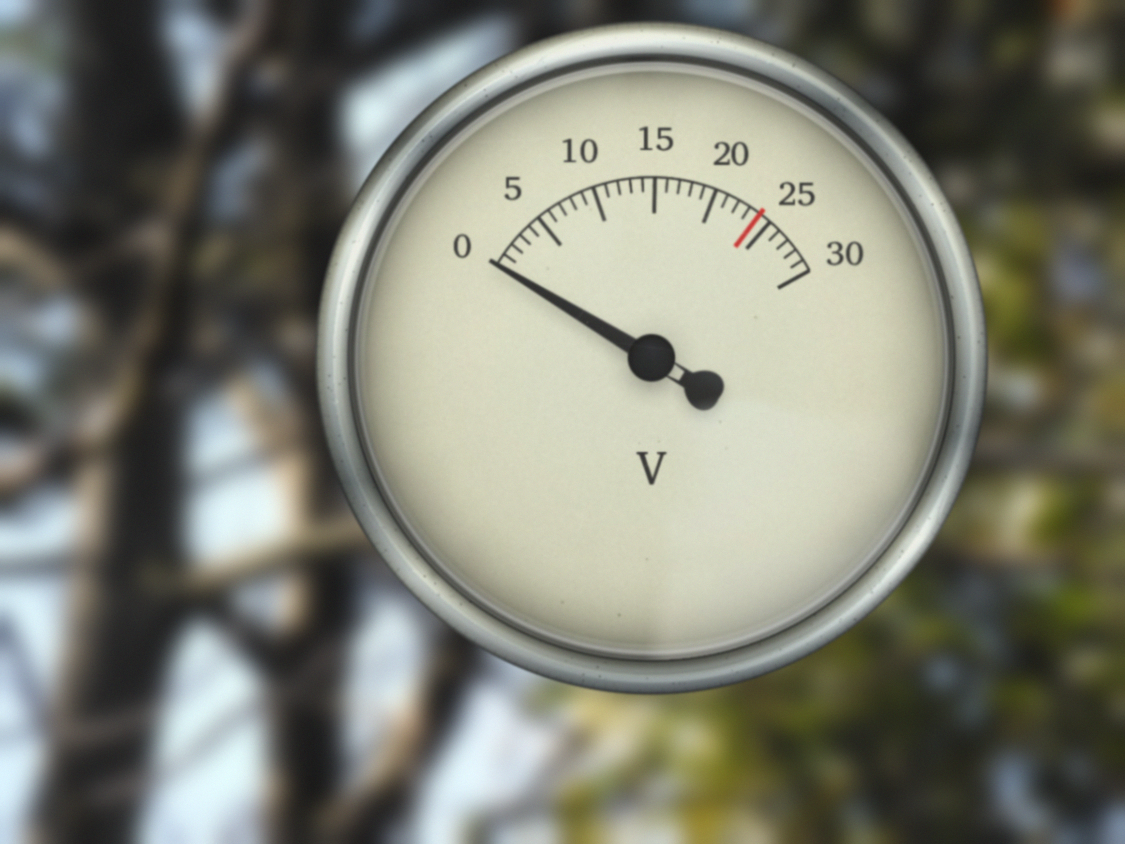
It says 0 V
